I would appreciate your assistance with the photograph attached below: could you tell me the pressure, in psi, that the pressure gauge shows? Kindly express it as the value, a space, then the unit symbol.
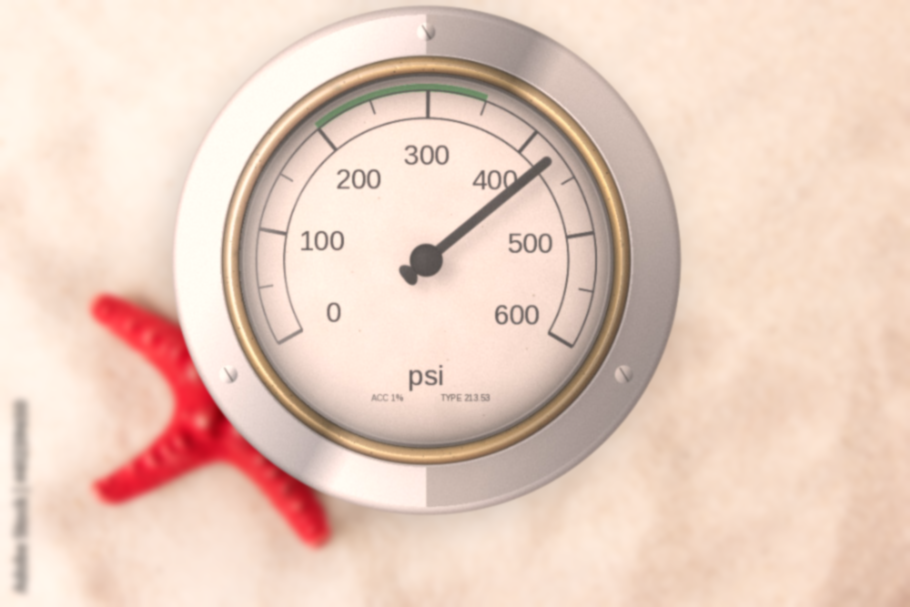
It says 425 psi
